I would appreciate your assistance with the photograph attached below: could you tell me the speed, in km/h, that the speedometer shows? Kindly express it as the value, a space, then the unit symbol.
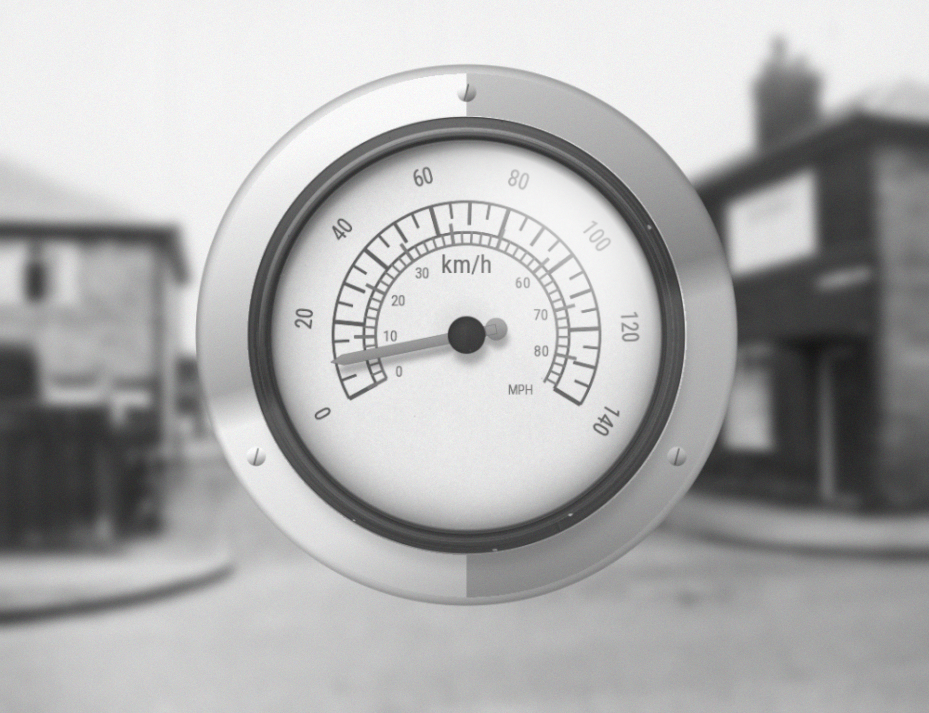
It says 10 km/h
